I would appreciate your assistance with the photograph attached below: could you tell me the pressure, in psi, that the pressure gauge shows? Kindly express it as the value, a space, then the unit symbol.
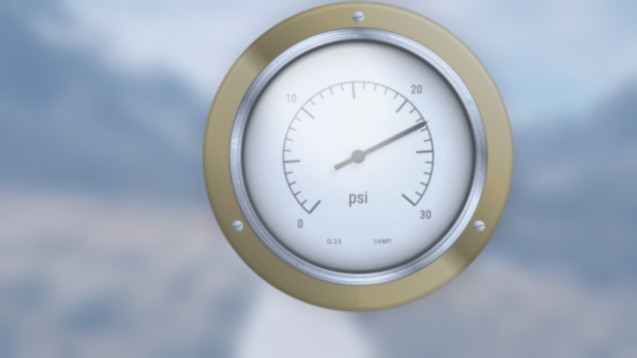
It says 22.5 psi
